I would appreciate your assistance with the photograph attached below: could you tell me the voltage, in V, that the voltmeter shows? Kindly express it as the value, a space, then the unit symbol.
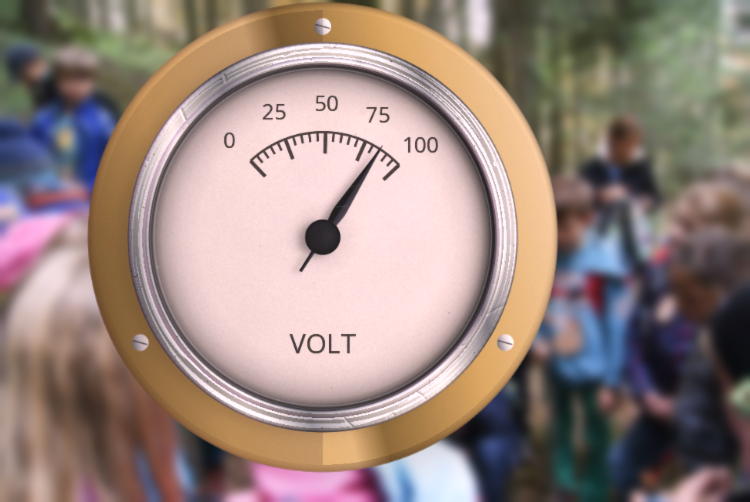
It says 85 V
